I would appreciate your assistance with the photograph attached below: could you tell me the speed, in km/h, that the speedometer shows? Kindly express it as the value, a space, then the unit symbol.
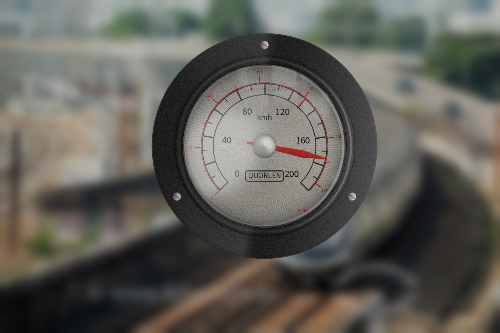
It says 175 km/h
